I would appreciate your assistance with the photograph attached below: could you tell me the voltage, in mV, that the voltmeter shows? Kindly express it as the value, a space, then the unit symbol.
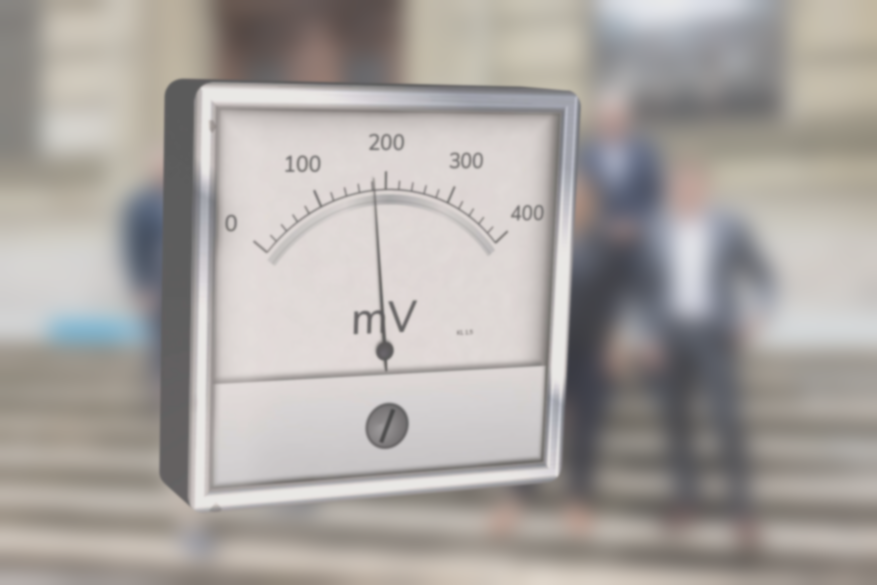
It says 180 mV
